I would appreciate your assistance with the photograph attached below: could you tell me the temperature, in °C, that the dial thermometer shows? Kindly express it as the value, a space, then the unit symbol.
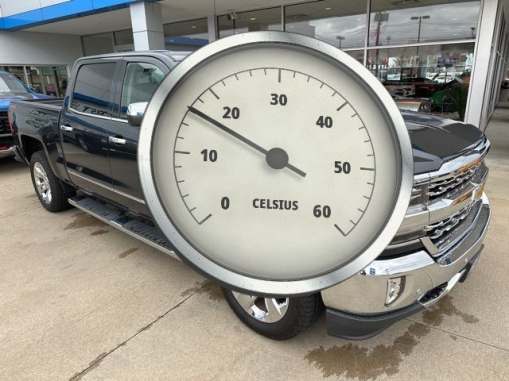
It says 16 °C
